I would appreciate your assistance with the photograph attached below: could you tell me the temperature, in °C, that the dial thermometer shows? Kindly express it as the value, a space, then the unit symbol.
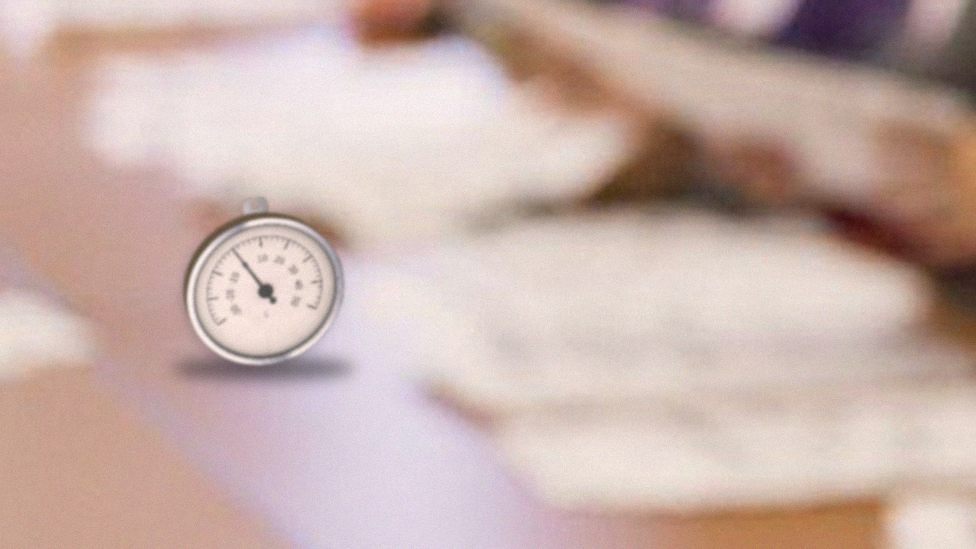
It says 0 °C
